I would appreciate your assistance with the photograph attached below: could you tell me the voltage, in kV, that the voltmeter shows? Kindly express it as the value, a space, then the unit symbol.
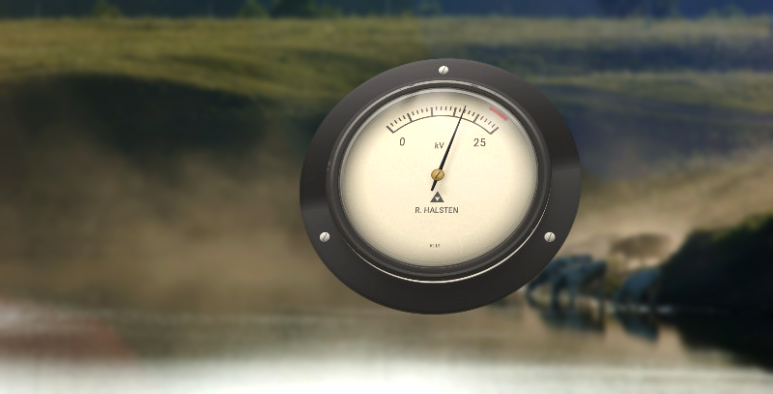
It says 17 kV
